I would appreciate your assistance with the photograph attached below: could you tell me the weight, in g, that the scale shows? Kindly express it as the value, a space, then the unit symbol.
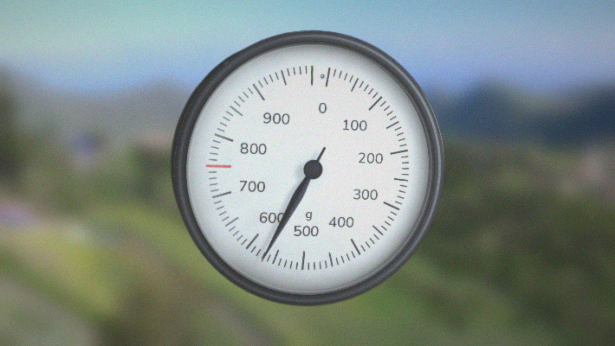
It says 570 g
